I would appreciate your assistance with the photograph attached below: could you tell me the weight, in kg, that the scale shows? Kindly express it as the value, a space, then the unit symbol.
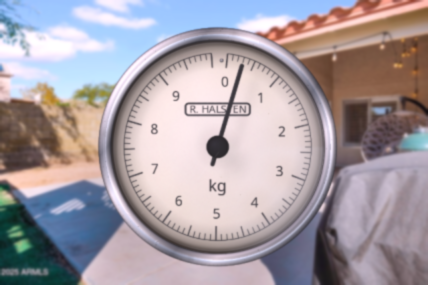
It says 0.3 kg
